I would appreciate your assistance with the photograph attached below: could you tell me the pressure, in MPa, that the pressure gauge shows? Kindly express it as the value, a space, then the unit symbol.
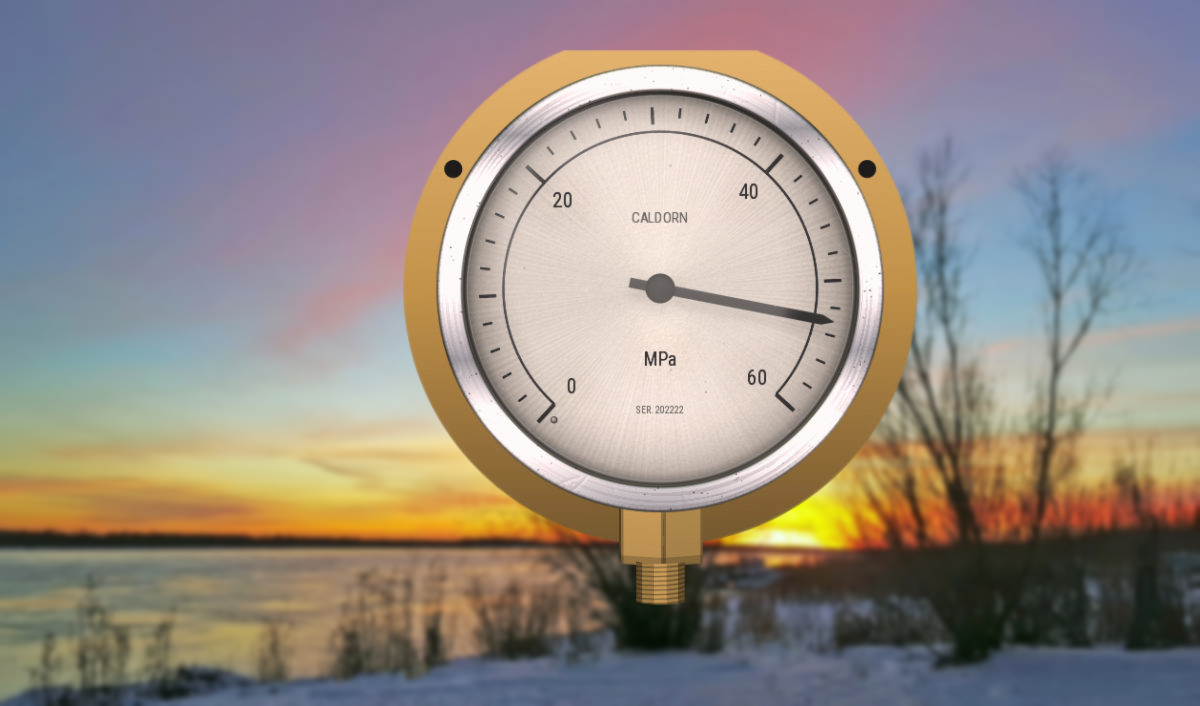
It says 53 MPa
